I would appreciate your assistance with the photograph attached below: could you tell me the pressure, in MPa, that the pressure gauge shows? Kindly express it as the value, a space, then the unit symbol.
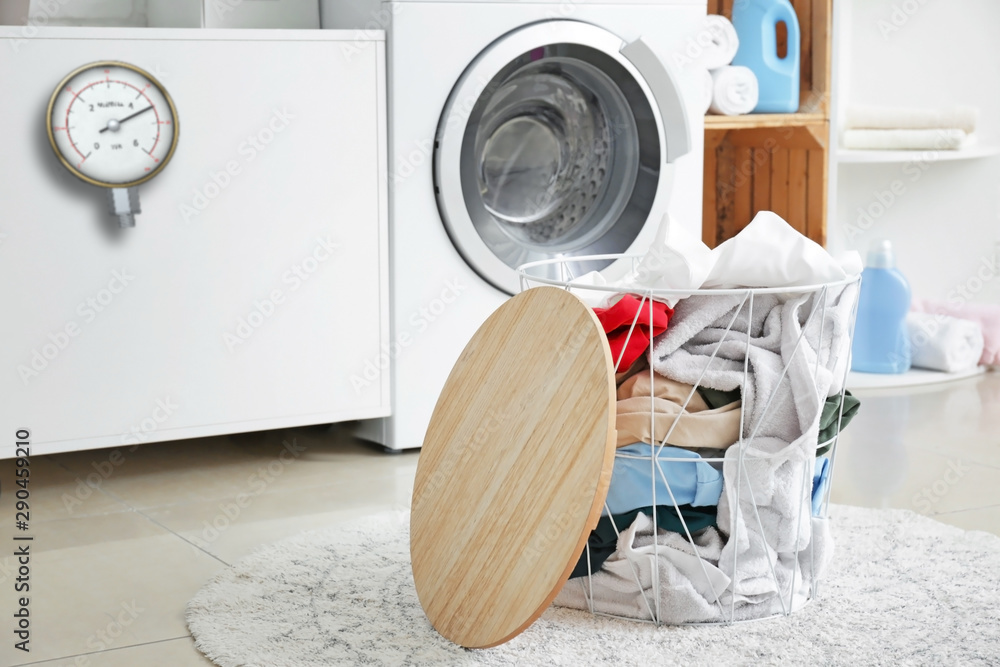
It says 4.5 MPa
